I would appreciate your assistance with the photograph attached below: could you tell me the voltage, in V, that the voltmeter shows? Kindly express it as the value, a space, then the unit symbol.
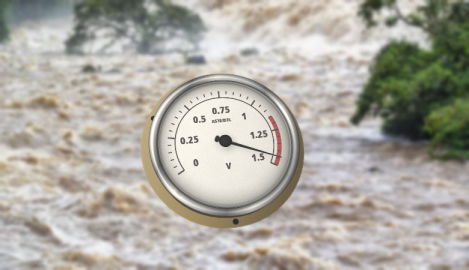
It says 1.45 V
